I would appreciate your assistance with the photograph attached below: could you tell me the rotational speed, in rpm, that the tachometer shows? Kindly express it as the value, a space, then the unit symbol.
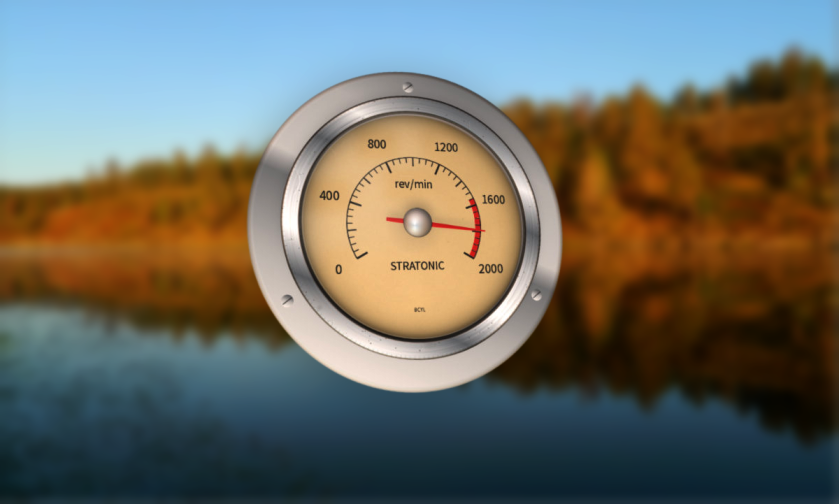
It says 1800 rpm
